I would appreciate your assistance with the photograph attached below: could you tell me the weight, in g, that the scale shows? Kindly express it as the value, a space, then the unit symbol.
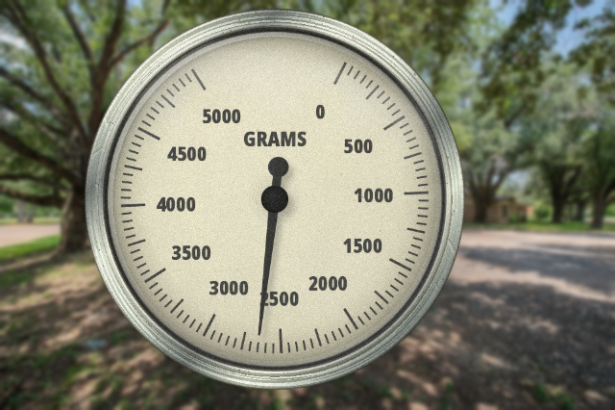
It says 2650 g
